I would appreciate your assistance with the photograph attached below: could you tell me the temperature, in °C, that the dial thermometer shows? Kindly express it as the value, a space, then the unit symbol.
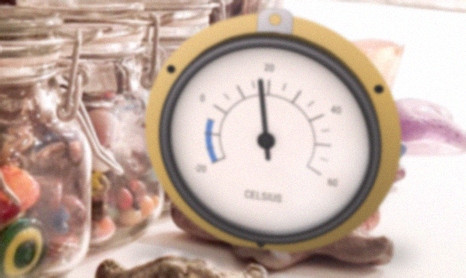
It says 17.5 °C
